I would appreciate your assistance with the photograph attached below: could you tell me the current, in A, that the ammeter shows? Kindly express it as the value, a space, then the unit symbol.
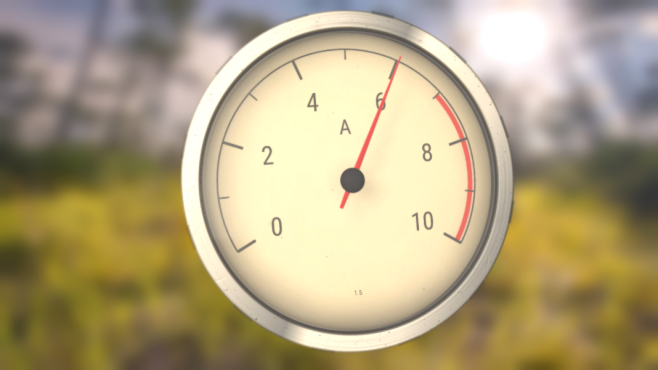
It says 6 A
